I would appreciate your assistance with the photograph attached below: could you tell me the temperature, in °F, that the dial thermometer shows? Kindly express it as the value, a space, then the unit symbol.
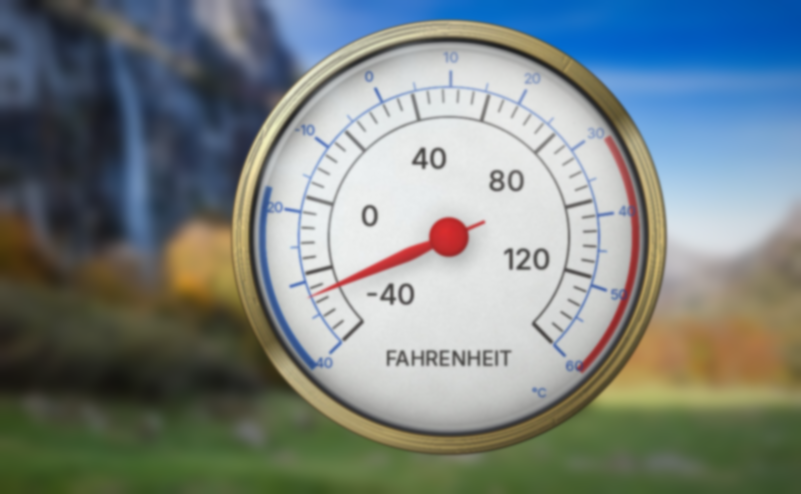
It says -26 °F
